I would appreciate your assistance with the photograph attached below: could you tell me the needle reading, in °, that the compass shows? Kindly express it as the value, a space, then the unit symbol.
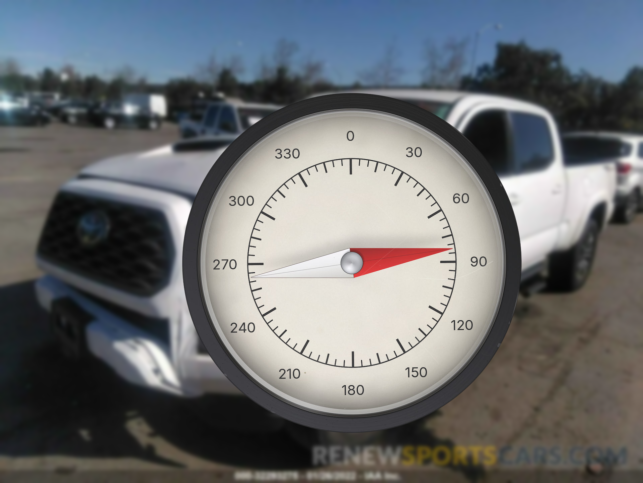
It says 82.5 °
